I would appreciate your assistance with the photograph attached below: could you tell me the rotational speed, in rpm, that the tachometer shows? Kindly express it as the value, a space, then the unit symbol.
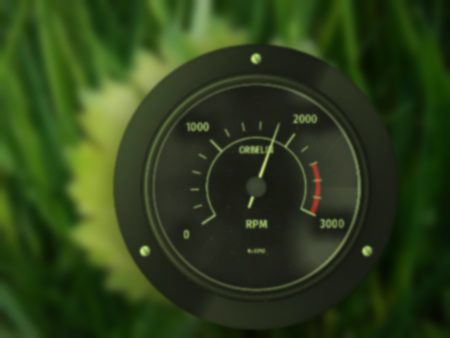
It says 1800 rpm
